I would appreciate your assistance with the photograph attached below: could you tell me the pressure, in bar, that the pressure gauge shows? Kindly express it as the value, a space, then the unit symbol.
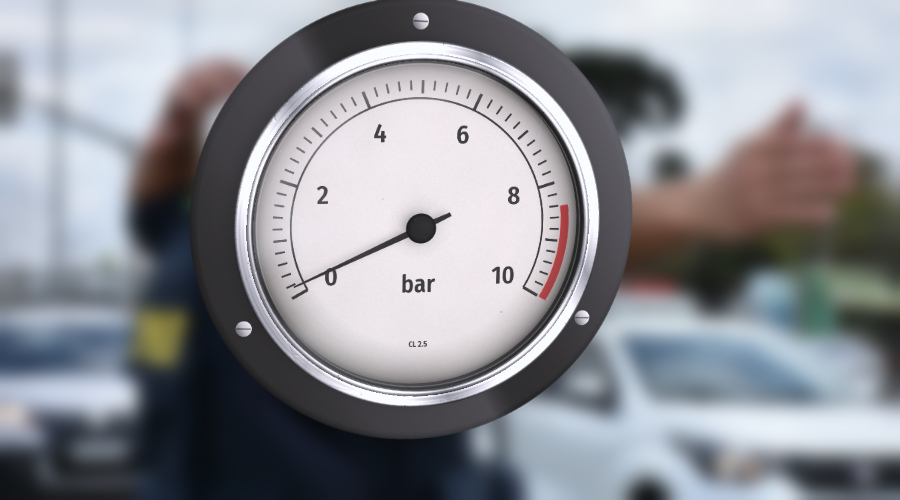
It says 0.2 bar
